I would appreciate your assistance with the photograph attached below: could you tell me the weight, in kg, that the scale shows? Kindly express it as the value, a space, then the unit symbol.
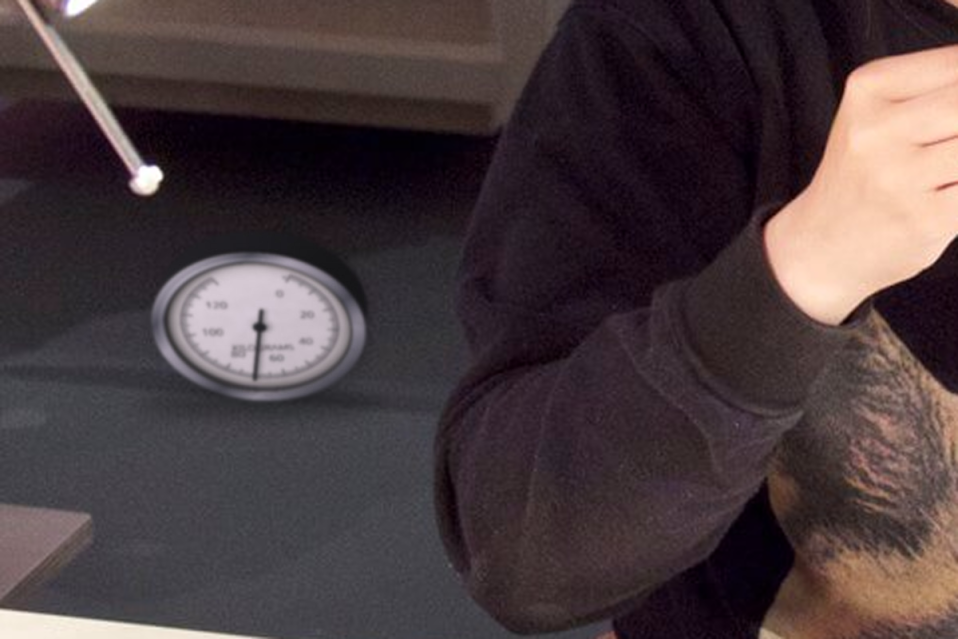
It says 70 kg
